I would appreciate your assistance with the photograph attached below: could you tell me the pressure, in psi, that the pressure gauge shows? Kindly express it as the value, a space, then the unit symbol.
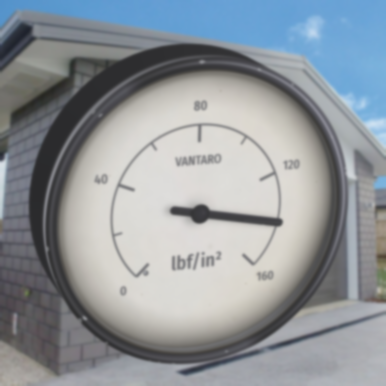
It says 140 psi
